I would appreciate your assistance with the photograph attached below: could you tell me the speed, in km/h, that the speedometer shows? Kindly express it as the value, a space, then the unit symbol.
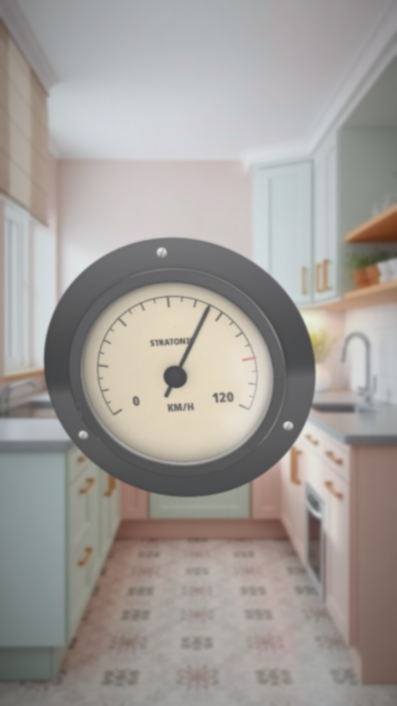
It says 75 km/h
